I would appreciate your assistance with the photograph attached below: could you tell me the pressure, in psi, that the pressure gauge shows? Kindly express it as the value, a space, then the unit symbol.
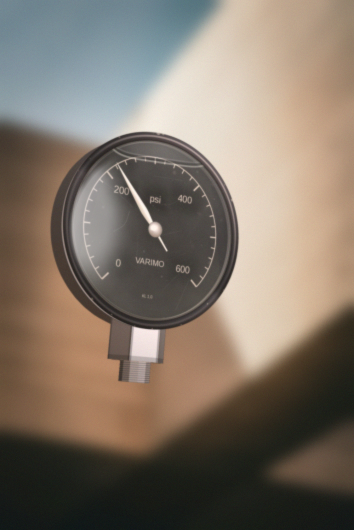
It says 220 psi
